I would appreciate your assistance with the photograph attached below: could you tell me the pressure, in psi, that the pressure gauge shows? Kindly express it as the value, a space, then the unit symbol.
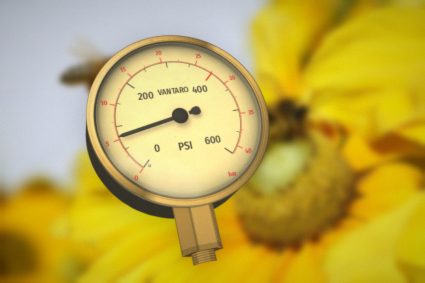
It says 75 psi
